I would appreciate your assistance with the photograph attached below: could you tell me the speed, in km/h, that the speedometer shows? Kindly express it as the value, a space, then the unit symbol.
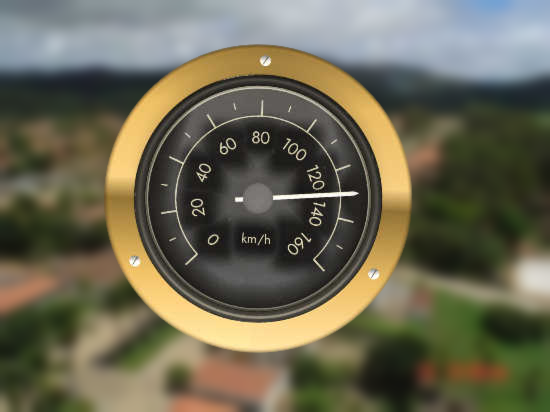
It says 130 km/h
